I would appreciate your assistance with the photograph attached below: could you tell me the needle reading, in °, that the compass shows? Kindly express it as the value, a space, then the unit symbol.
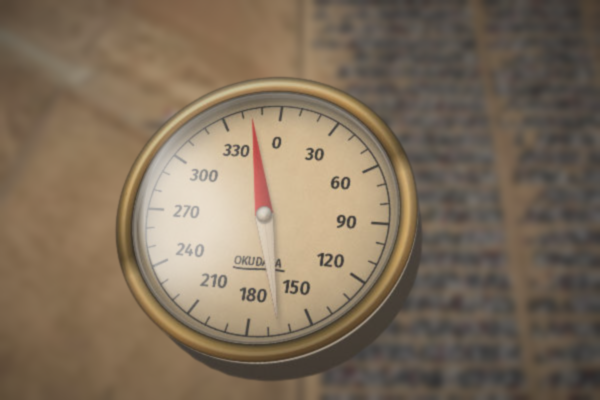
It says 345 °
